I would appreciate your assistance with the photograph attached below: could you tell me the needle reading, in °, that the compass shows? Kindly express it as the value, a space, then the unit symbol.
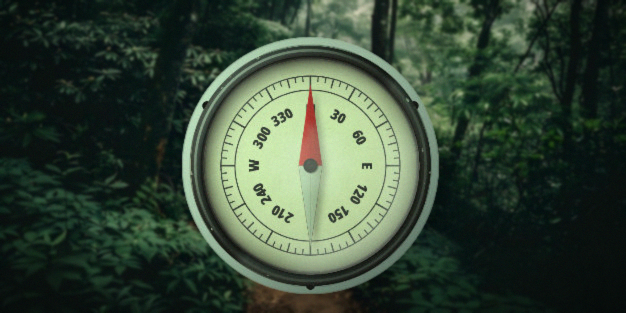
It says 0 °
